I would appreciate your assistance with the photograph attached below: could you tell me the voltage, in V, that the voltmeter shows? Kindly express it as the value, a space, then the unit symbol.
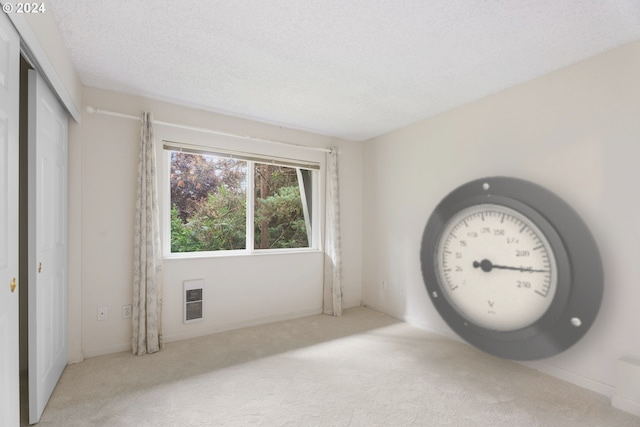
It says 225 V
